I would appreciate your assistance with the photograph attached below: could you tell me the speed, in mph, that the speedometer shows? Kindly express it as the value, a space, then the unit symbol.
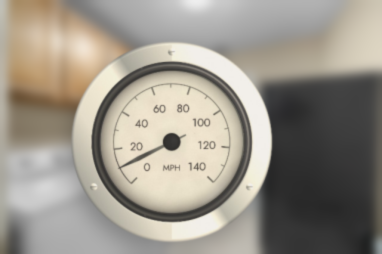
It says 10 mph
